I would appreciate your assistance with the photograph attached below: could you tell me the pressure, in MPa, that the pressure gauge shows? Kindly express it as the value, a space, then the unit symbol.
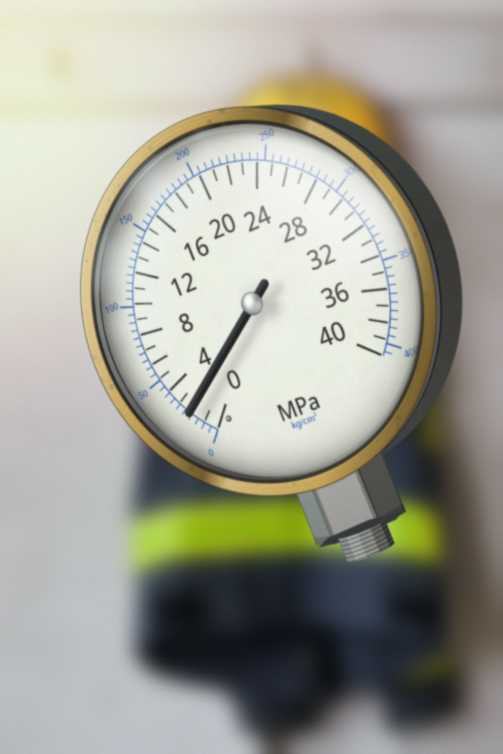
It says 2 MPa
